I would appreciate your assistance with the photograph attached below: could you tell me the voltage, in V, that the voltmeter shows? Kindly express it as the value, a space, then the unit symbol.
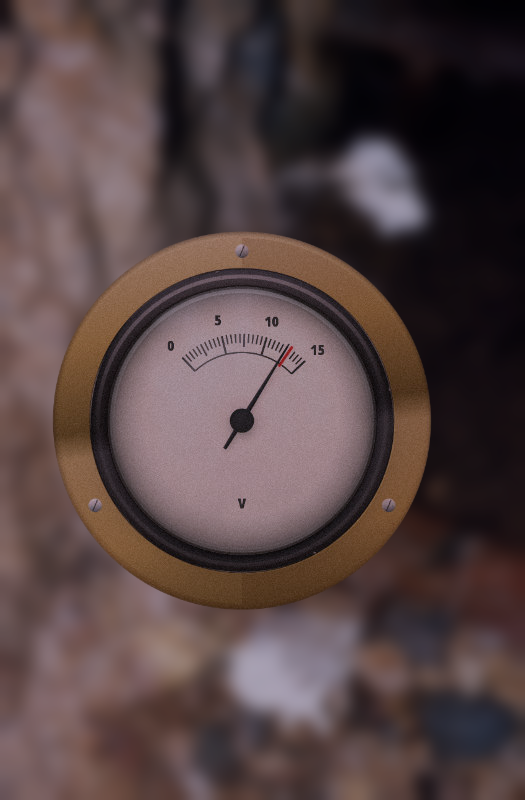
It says 12.5 V
